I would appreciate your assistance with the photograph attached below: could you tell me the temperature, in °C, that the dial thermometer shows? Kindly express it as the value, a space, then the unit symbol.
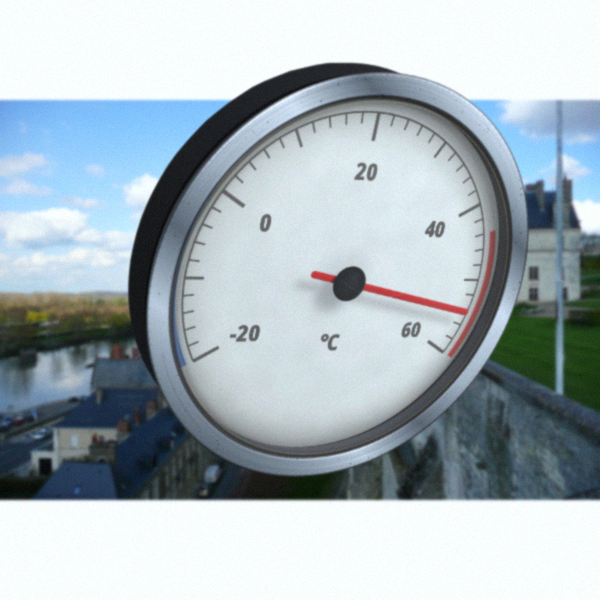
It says 54 °C
